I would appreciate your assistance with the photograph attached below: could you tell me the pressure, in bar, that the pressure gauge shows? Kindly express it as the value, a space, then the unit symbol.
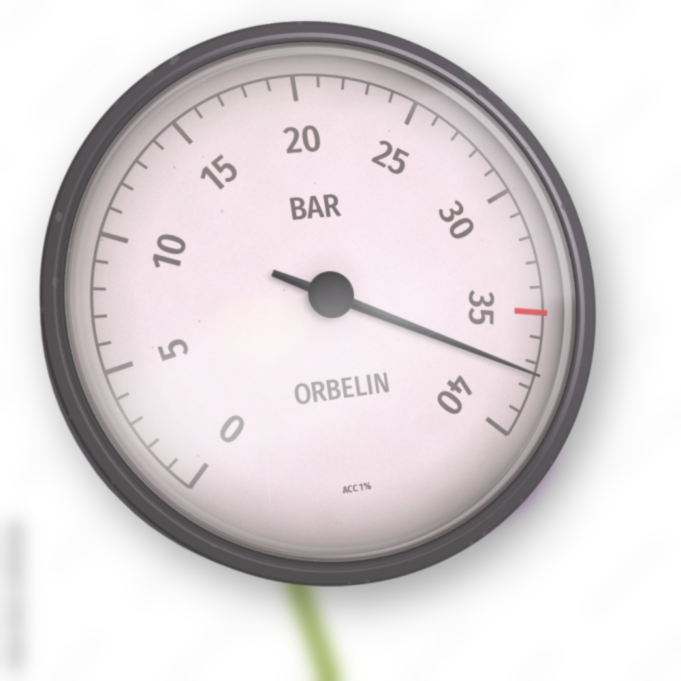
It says 37.5 bar
